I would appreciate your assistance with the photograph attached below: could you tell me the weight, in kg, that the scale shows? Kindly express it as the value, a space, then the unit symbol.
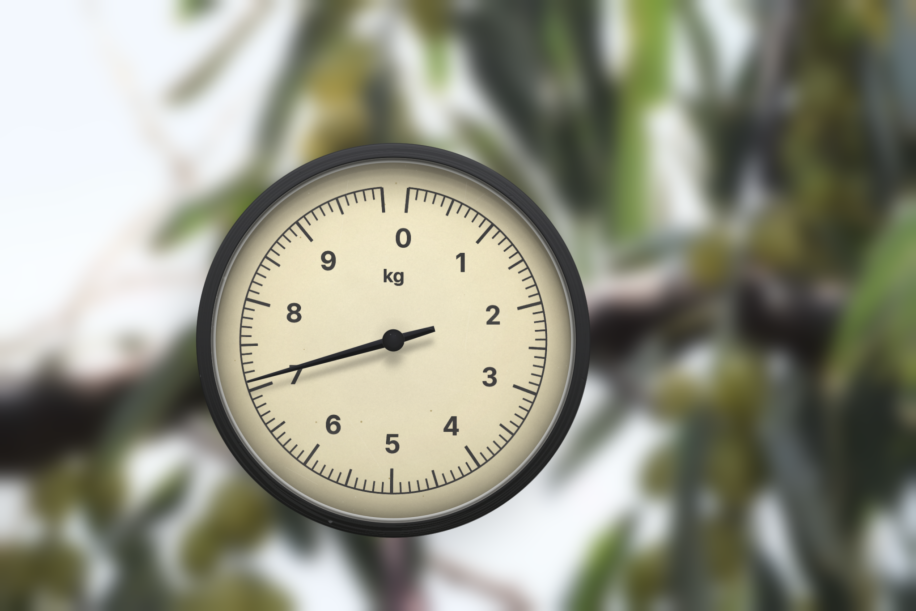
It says 7.1 kg
